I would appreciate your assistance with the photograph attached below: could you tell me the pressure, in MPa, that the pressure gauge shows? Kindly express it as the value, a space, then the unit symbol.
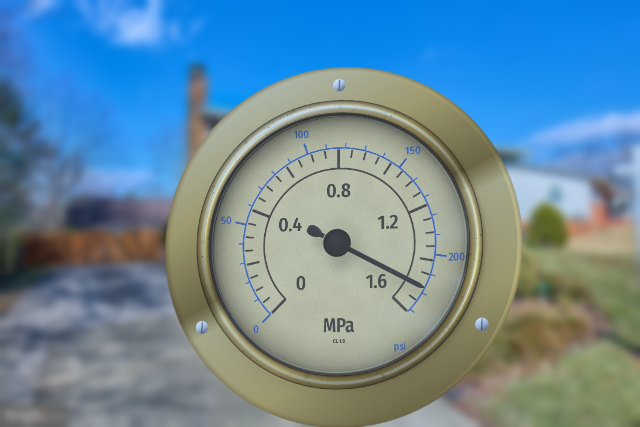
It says 1.5 MPa
